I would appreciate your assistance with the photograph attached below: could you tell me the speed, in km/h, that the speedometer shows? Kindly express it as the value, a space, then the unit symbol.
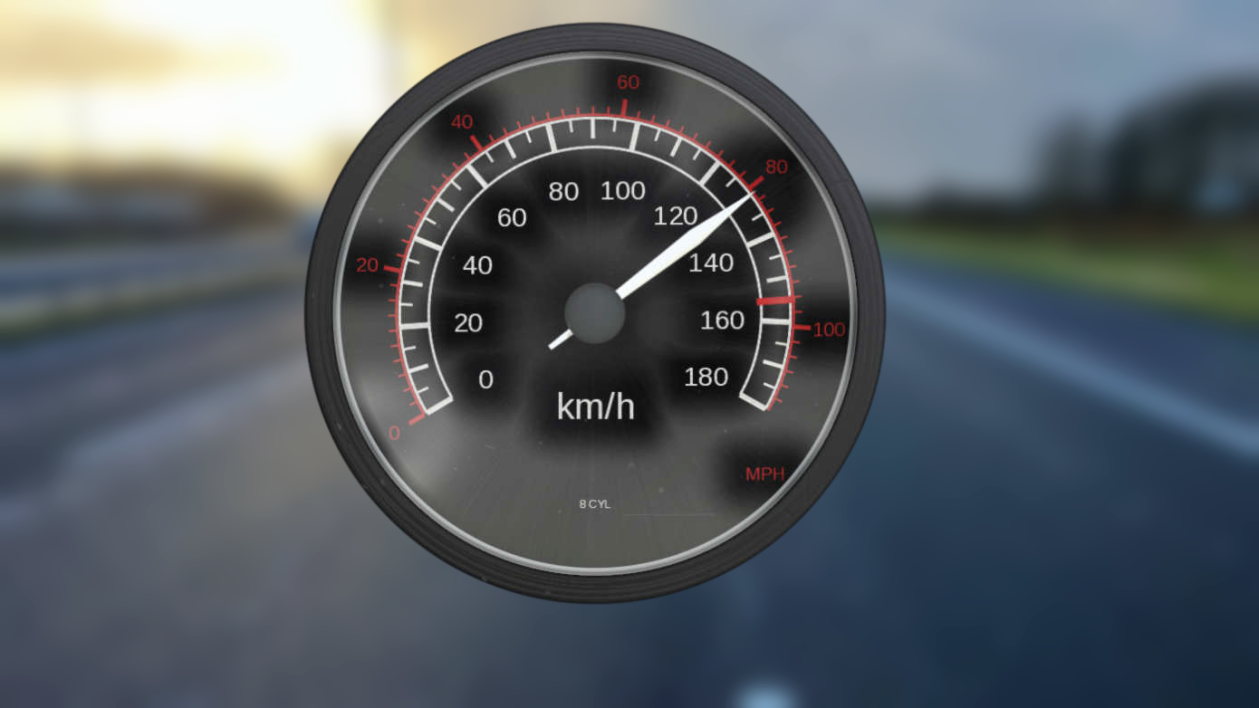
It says 130 km/h
